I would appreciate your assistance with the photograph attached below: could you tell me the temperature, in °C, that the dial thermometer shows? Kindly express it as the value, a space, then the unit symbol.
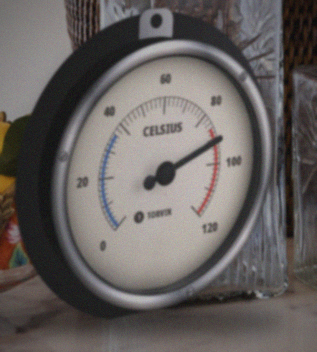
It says 90 °C
